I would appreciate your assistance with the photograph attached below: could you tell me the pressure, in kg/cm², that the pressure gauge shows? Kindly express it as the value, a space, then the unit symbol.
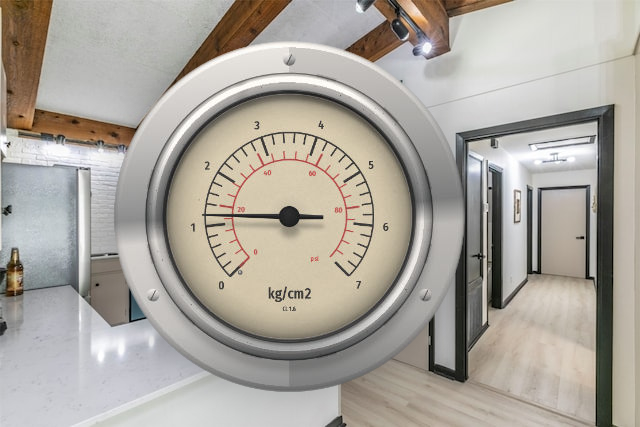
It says 1.2 kg/cm²
